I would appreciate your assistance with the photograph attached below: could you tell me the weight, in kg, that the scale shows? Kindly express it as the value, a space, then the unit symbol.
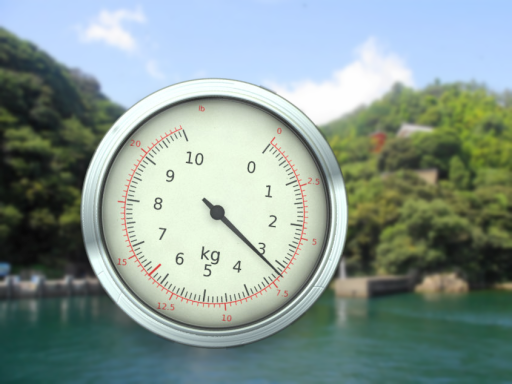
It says 3.2 kg
